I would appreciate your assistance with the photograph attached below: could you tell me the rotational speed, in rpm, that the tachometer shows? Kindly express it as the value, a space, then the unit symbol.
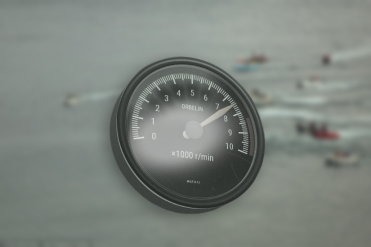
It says 7500 rpm
